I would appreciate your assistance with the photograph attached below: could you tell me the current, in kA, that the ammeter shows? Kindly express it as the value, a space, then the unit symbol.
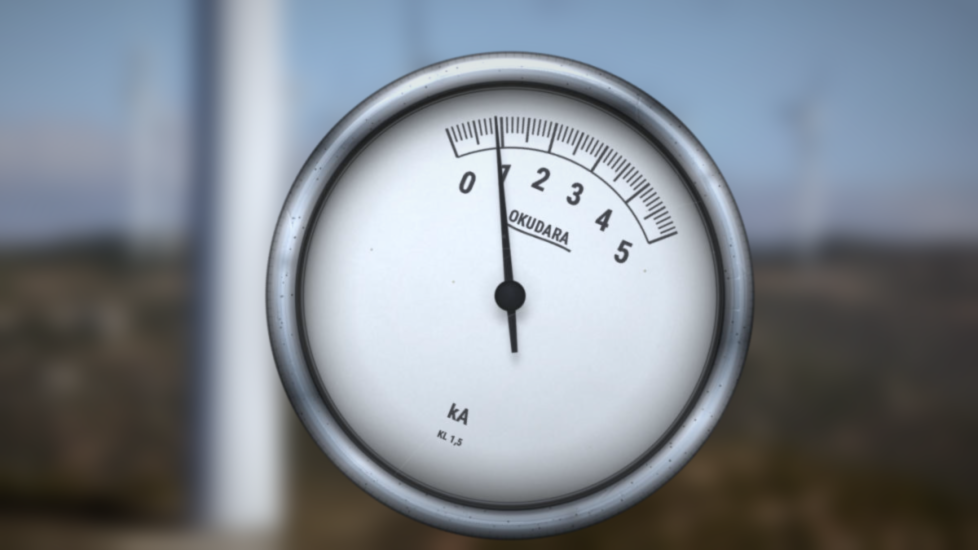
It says 0.9 kA
